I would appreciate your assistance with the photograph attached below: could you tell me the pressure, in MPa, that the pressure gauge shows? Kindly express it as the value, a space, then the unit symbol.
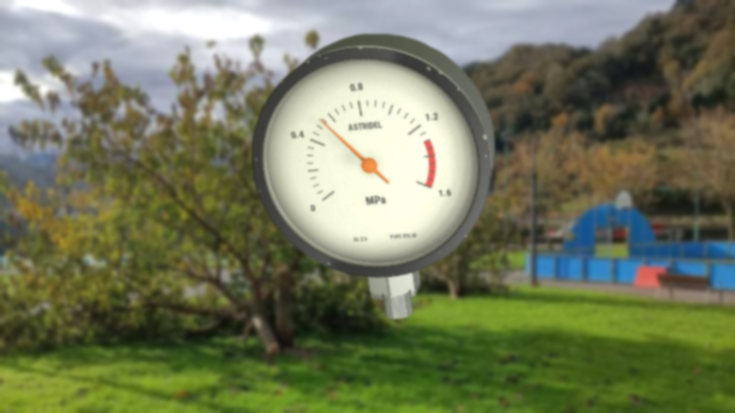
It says 0.55 MPa
